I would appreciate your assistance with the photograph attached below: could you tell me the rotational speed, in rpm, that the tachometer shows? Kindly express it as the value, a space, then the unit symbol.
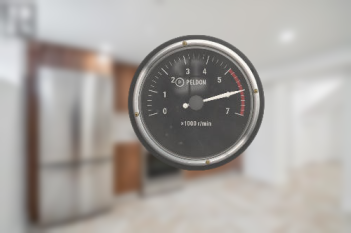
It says 6000 rpm
